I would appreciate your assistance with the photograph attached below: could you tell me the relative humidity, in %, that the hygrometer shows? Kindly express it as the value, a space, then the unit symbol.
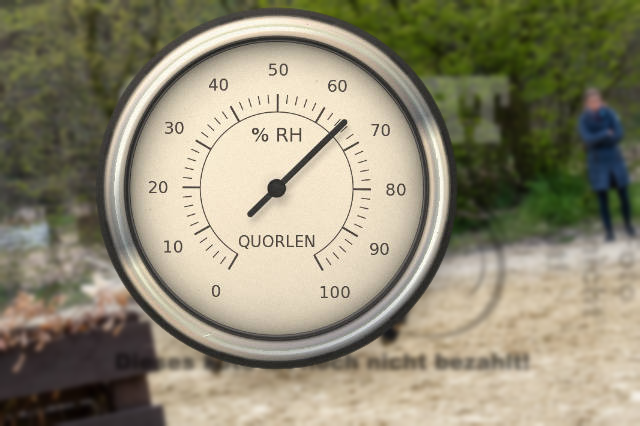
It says 65 %
